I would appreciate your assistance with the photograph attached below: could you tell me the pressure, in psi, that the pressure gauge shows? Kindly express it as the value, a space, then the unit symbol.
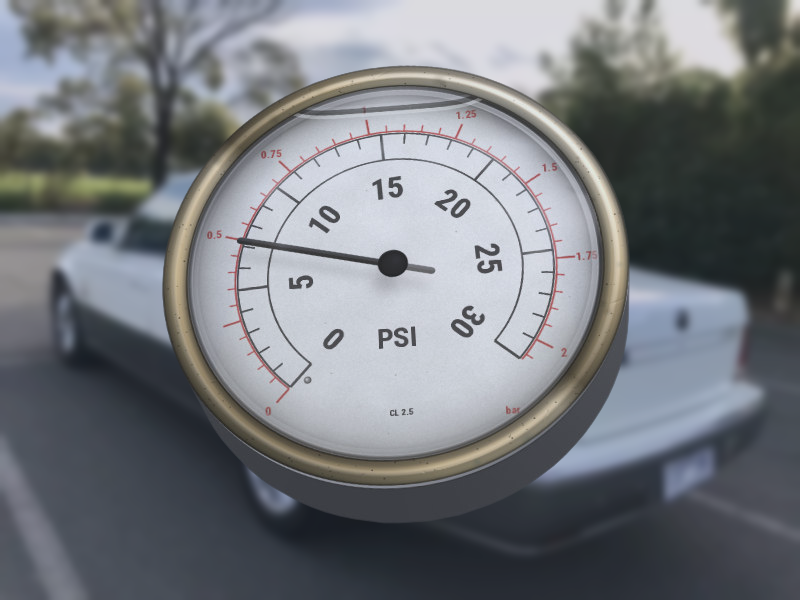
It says 7 psi
